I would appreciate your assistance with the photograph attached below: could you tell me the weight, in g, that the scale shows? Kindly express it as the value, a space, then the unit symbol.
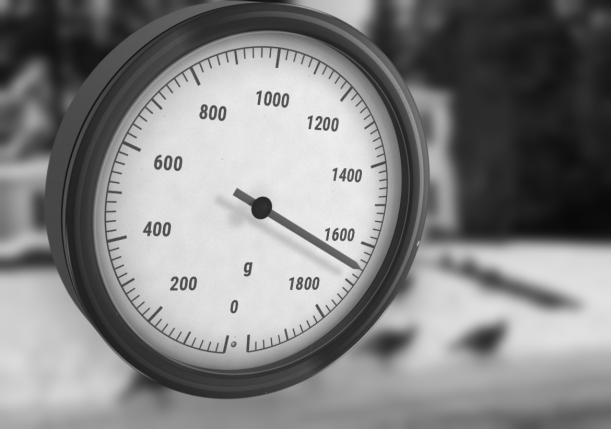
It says 1660 g
